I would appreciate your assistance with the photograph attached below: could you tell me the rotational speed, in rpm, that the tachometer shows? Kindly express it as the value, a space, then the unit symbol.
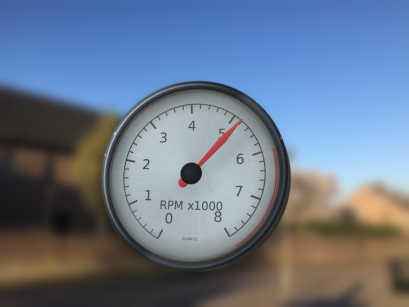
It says 5200 rpm
